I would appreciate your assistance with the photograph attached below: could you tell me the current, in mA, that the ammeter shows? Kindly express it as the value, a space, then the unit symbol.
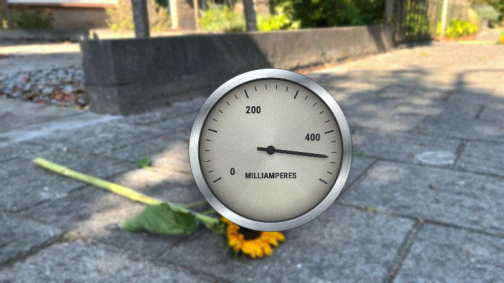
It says 450 mA
